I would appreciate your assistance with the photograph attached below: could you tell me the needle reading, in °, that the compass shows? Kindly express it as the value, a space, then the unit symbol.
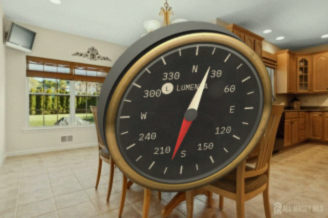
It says 195 °
